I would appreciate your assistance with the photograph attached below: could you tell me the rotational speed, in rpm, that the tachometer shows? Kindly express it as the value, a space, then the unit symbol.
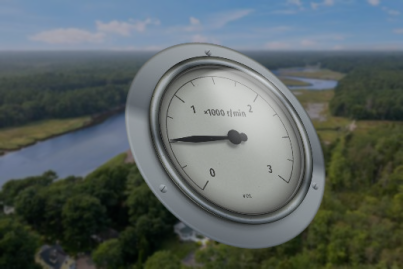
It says 500 rpm
